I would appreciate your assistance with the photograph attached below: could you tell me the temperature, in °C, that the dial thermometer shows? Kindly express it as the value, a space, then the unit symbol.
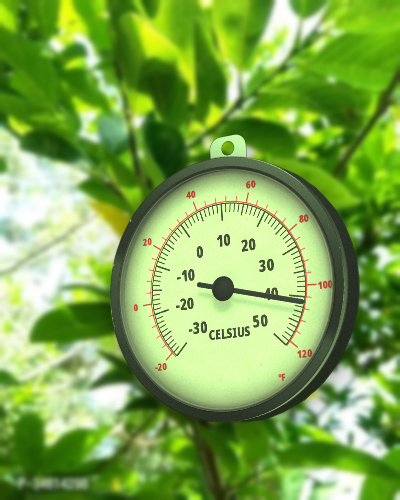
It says 41 °C
